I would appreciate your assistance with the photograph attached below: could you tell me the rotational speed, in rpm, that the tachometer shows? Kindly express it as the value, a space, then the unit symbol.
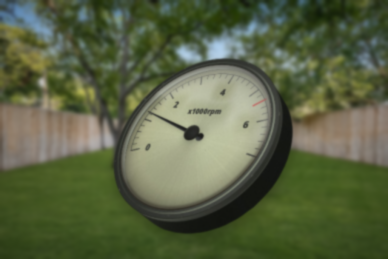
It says 1200 rpm
